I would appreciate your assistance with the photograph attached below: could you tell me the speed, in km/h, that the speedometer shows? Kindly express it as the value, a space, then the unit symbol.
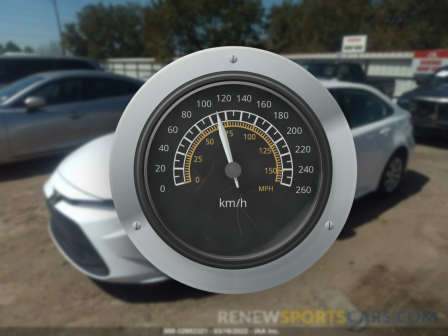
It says 110 km/h
